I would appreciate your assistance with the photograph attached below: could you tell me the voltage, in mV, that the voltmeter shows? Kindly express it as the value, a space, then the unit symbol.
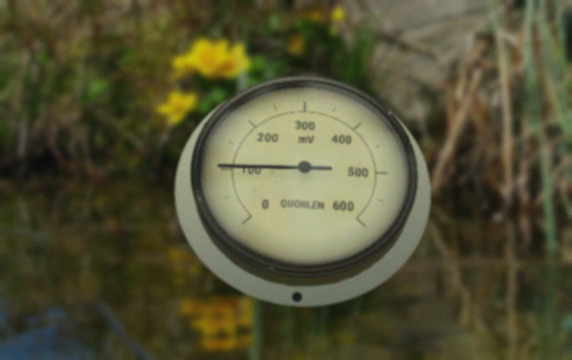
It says 100 mV
